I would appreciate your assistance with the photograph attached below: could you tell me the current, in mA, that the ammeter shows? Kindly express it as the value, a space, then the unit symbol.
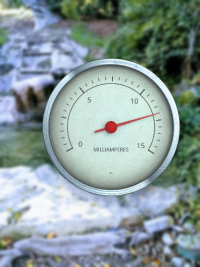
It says 12 mA
